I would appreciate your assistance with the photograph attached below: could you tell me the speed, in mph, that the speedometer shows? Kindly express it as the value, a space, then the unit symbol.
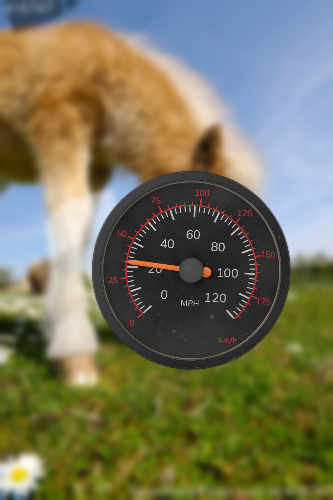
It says 22 mph
